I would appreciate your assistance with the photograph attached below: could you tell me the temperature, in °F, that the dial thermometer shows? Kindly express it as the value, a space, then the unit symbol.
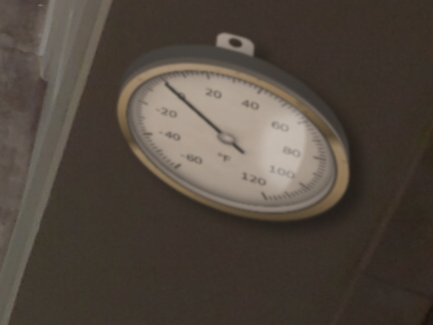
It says 0 °F
